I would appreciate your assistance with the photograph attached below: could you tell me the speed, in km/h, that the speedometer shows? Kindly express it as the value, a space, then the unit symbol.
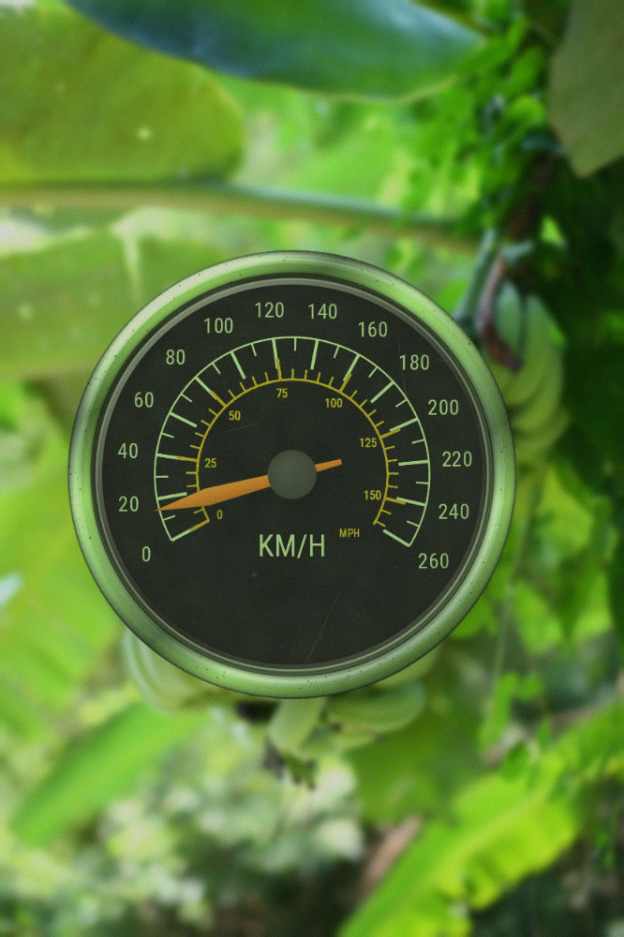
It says 15 km/h
